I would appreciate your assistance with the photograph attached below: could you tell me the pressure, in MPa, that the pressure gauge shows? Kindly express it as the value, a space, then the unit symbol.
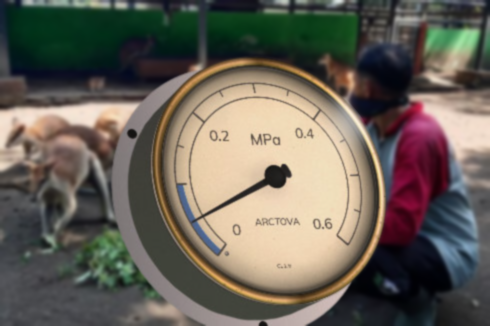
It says 0.05 MPa
